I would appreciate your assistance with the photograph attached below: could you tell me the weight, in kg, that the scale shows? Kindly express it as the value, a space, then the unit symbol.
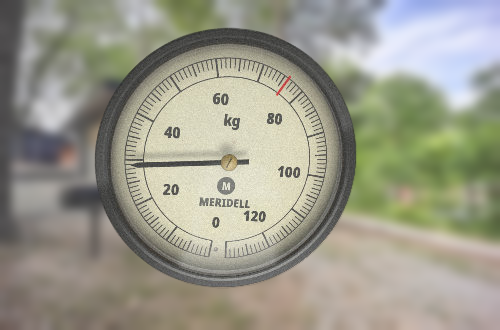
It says 29 kg
